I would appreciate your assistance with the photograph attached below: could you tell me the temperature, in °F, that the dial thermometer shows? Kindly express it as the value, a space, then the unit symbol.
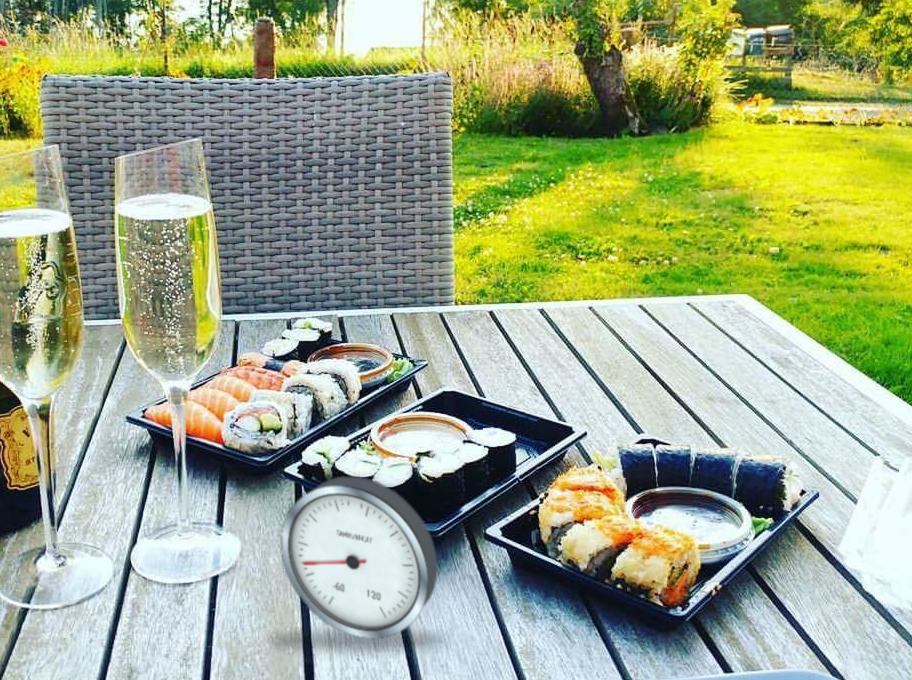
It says -32 °F
